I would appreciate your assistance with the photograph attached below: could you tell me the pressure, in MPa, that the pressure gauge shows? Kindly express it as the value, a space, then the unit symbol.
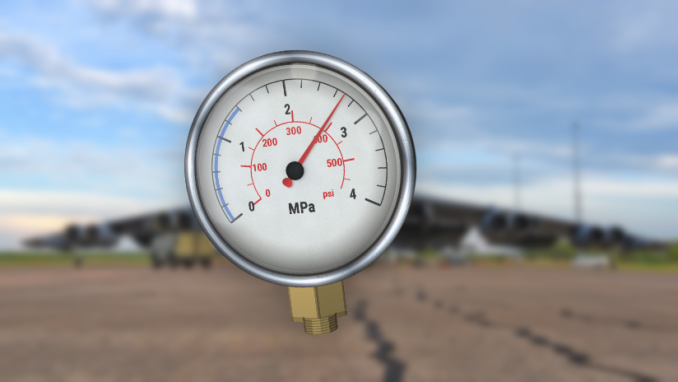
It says 2.7 MPa
